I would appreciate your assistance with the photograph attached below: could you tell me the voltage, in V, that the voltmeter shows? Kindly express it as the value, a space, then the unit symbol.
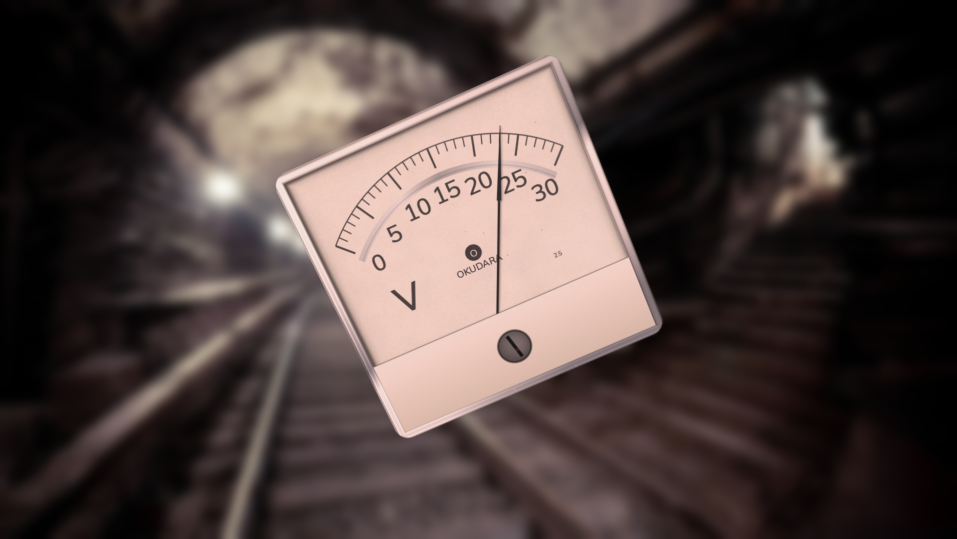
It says 23 V
